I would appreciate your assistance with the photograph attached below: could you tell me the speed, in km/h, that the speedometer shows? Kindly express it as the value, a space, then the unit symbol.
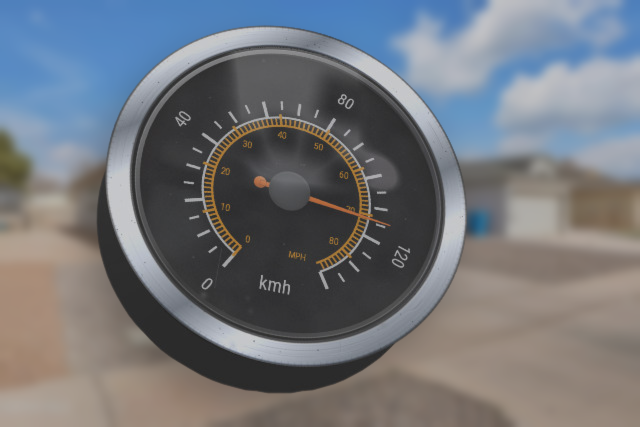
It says 115 km/h
